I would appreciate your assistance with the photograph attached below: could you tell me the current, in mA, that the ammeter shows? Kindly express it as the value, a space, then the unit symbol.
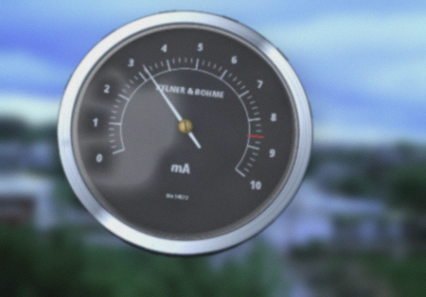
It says 3.2 mA
